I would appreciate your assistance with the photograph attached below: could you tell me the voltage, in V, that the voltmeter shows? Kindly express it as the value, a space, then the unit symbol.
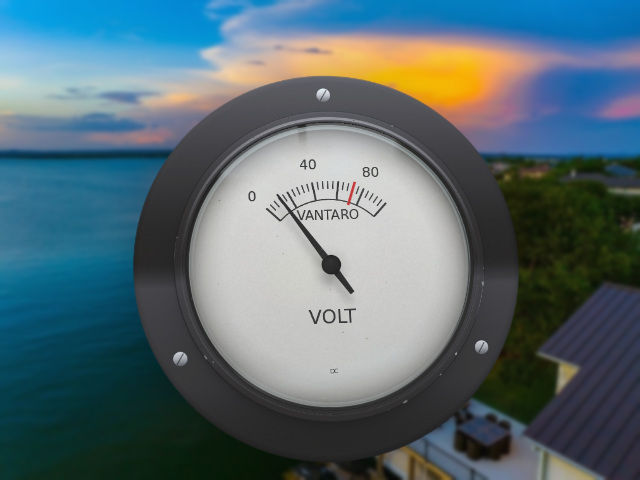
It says 12 V
